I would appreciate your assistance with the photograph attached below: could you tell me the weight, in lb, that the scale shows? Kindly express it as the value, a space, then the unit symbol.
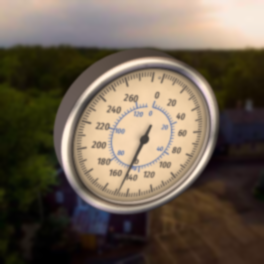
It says 150 lb
